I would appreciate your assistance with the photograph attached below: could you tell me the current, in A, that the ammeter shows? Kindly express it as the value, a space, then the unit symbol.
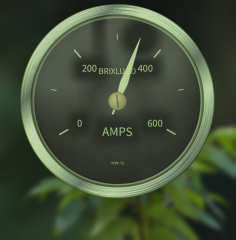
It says 350 A
